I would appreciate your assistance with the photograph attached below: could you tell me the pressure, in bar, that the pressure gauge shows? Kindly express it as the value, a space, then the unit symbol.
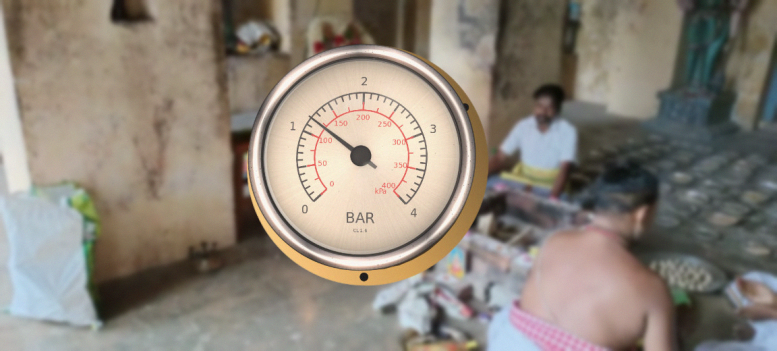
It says 1.2 bar
